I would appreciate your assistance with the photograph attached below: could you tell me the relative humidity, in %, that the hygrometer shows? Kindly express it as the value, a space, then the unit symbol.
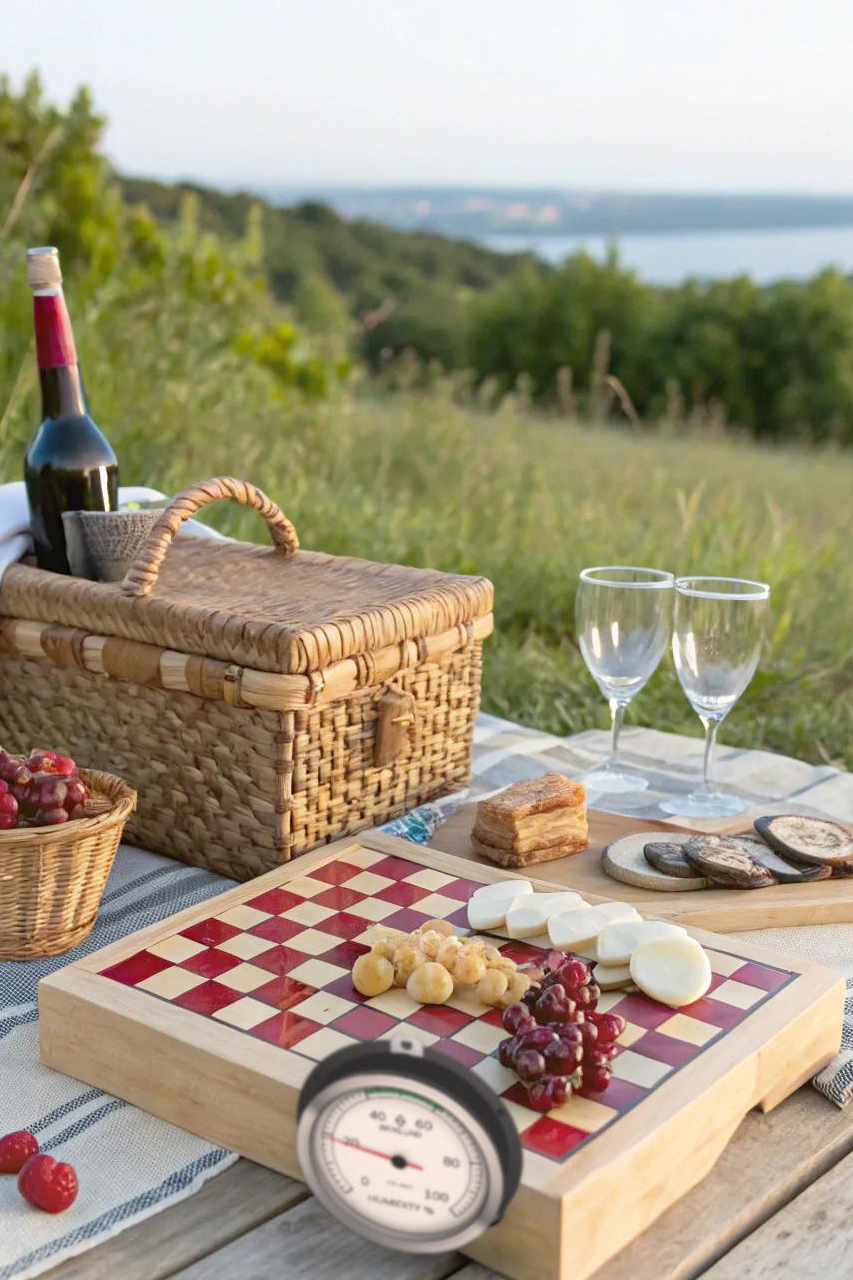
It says 20 %
